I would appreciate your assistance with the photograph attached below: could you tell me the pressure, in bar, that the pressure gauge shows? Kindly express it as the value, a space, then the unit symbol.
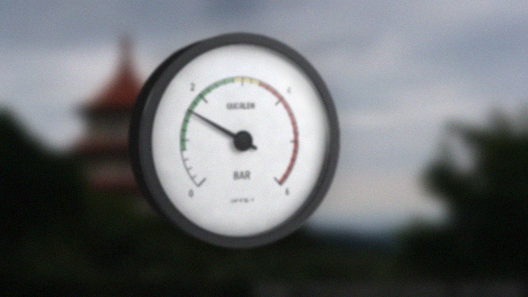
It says 1.6 bar
